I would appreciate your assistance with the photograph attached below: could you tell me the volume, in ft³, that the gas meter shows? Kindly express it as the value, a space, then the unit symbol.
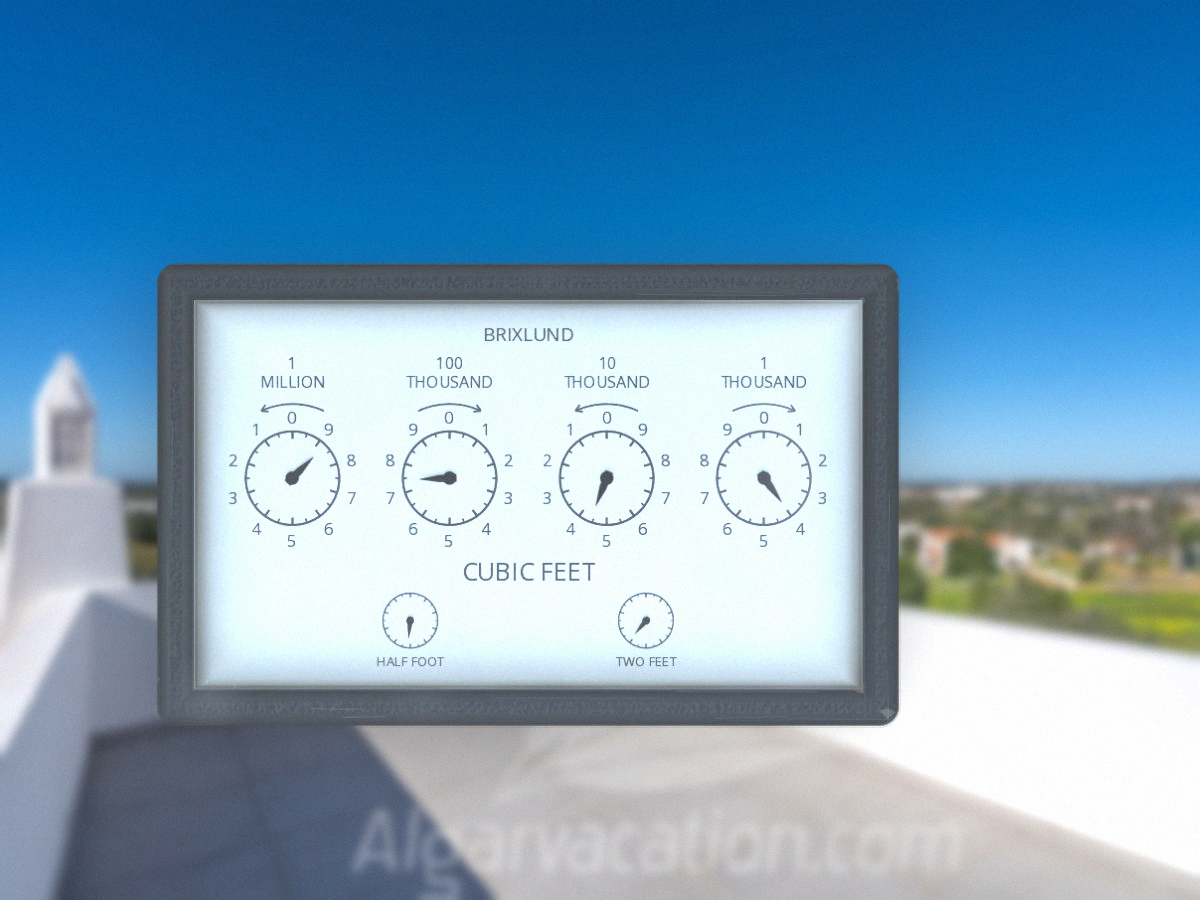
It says 874400 ft³
